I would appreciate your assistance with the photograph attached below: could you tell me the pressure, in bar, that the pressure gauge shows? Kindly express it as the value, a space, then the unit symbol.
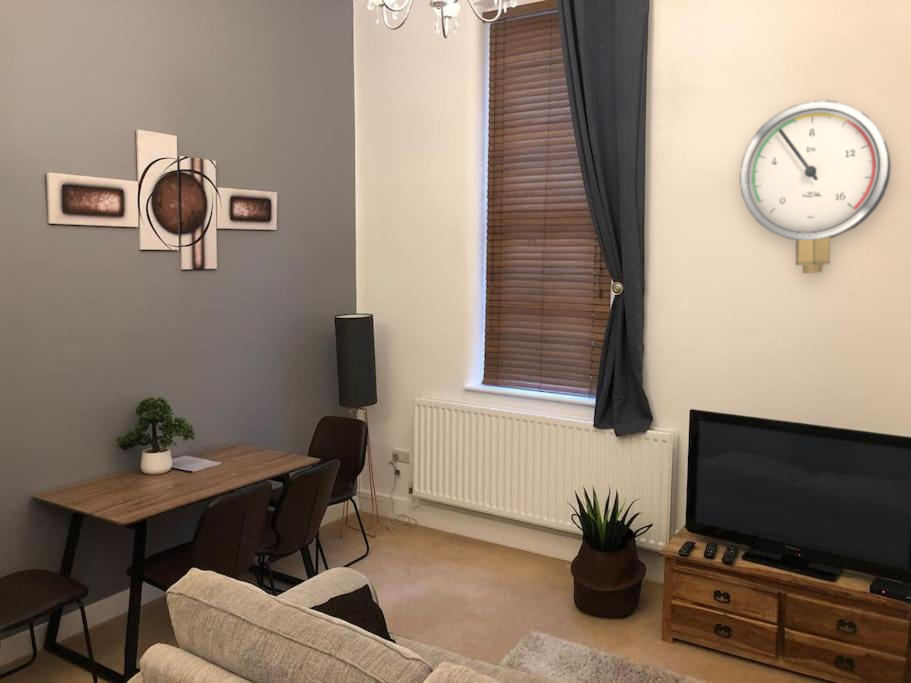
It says 6 bar
